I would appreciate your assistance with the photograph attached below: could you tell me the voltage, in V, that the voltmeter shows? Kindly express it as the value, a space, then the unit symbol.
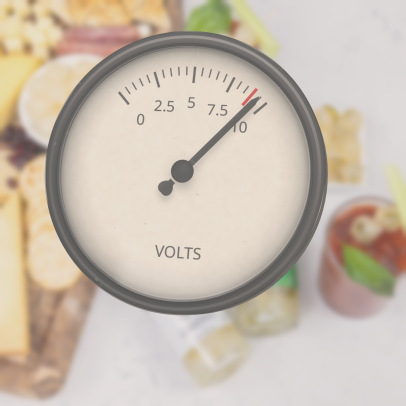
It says 9.5 V
